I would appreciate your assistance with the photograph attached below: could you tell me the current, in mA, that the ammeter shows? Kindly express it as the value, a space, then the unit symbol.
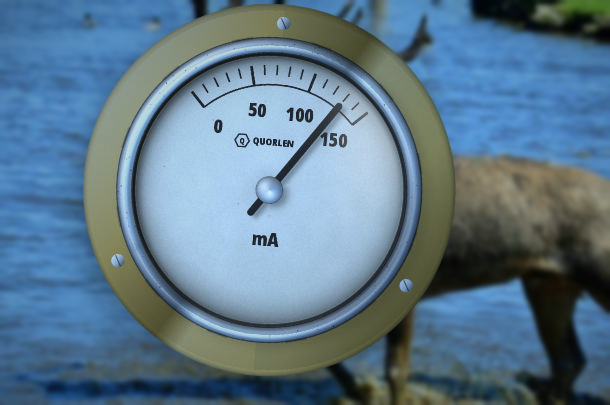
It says 130 mA
